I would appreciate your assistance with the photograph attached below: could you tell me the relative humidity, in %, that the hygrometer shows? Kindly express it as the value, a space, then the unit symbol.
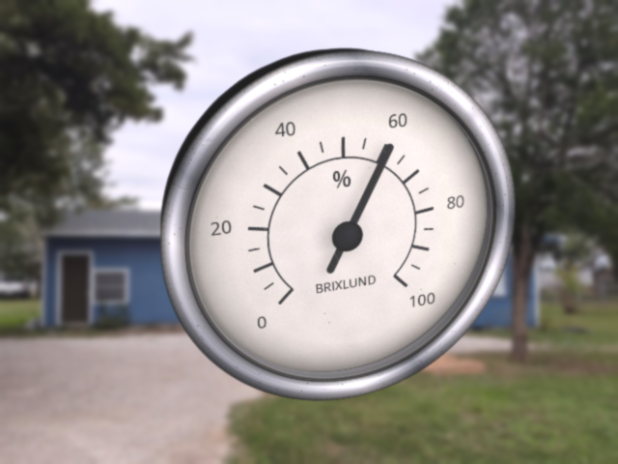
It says 60 %
